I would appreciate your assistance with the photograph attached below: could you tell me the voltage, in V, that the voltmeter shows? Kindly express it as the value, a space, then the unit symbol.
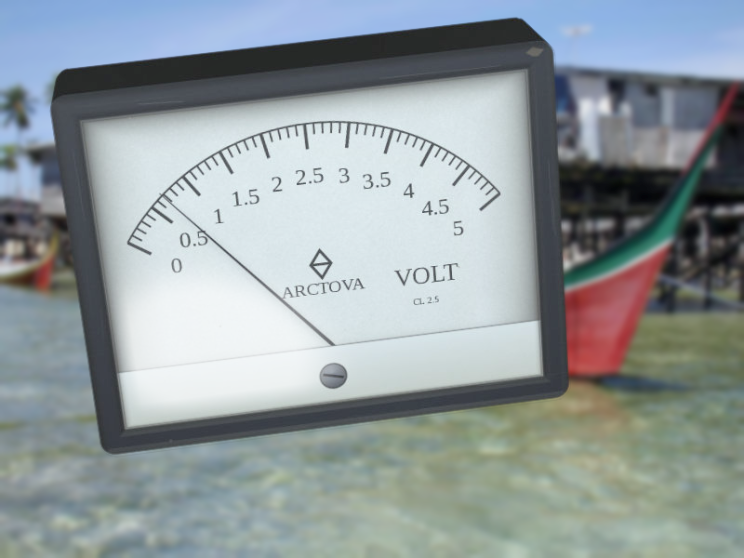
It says 0.7 V
